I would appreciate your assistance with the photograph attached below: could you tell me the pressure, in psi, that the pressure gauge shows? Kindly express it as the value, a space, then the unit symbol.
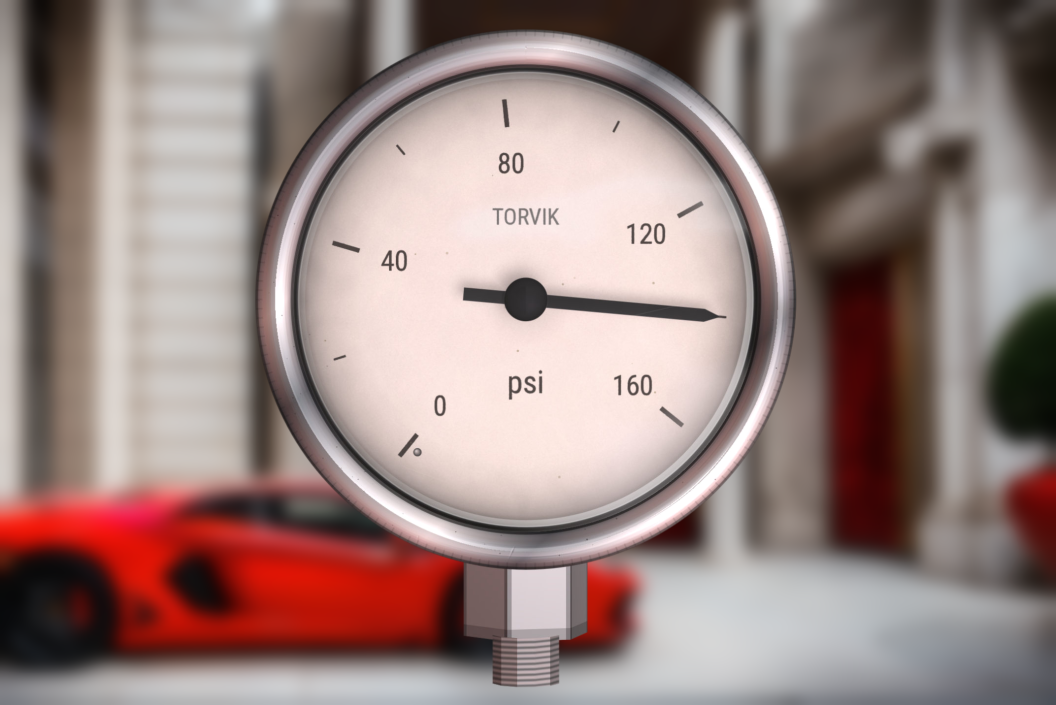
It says 140 psi
